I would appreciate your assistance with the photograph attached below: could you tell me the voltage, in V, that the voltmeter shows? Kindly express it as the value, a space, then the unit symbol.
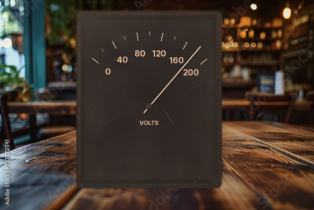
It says 180 V
